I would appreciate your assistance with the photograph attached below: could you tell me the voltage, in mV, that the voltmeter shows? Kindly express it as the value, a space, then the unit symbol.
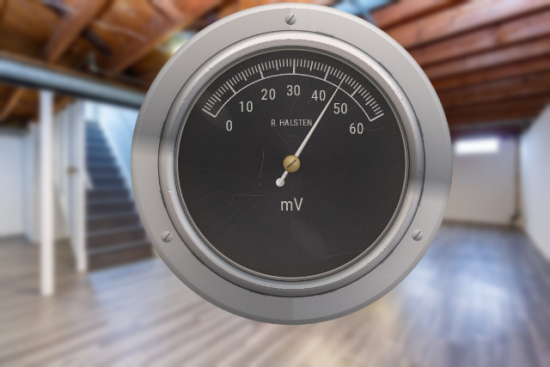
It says 45 mV
